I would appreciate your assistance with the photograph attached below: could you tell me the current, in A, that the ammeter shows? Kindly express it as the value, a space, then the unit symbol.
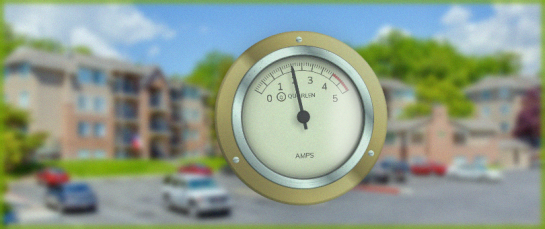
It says 2 A
